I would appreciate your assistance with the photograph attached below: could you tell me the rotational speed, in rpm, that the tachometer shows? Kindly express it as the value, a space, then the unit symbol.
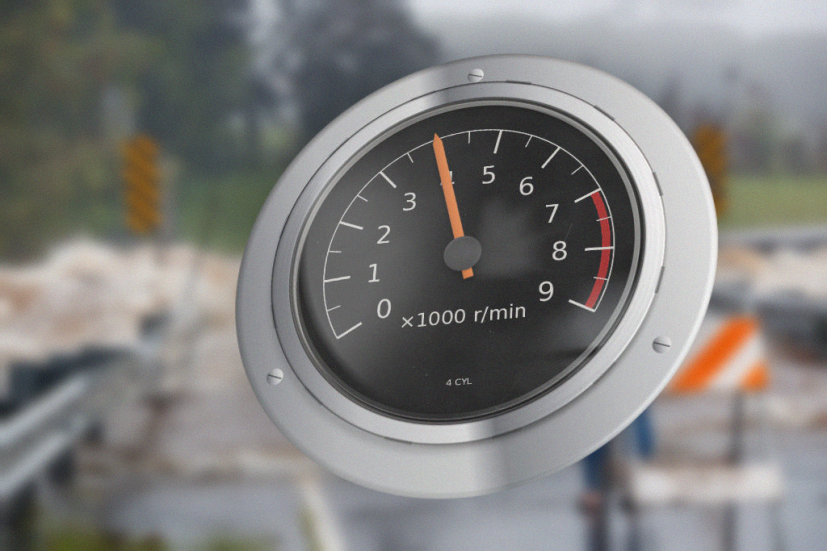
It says 4000 rpm
